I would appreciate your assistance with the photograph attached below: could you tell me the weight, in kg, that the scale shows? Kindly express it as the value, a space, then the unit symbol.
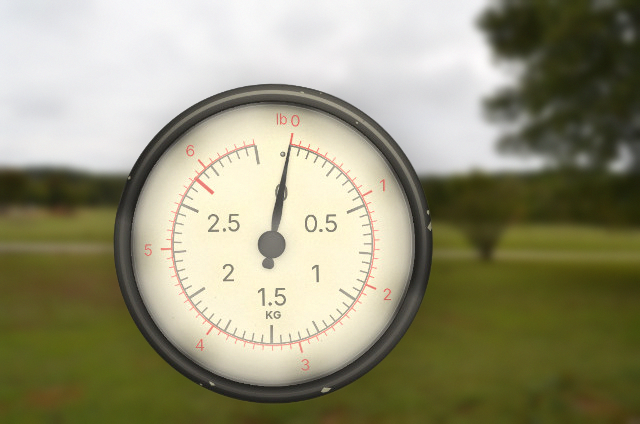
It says 0 kg
